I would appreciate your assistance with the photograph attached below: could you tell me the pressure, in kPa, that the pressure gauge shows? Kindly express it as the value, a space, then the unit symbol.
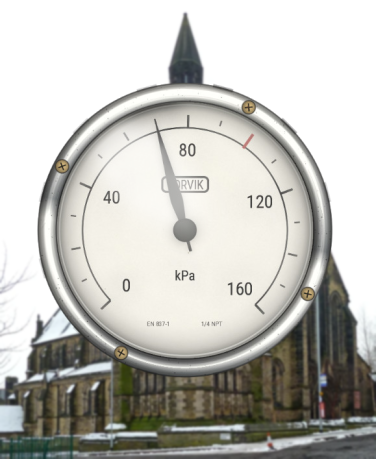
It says 70 kPa
